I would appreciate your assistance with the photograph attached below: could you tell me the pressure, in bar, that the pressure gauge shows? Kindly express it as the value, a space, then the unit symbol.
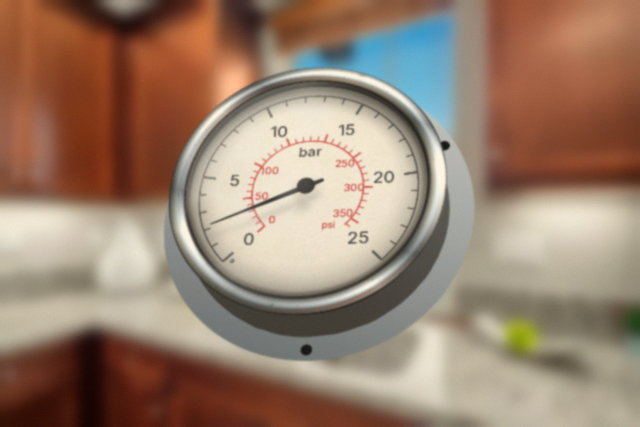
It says 2 bar
